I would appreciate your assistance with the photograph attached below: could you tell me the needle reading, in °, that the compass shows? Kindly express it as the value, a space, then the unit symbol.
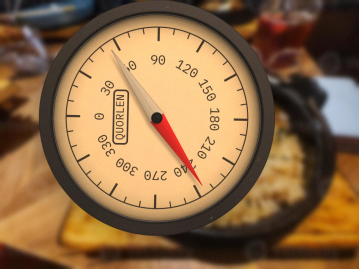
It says 235 °
